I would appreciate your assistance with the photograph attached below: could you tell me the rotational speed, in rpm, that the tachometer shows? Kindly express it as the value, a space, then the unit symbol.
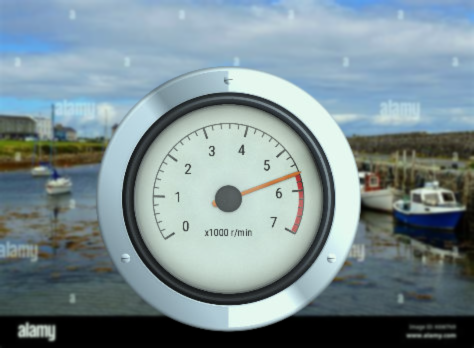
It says 5600 rpm
